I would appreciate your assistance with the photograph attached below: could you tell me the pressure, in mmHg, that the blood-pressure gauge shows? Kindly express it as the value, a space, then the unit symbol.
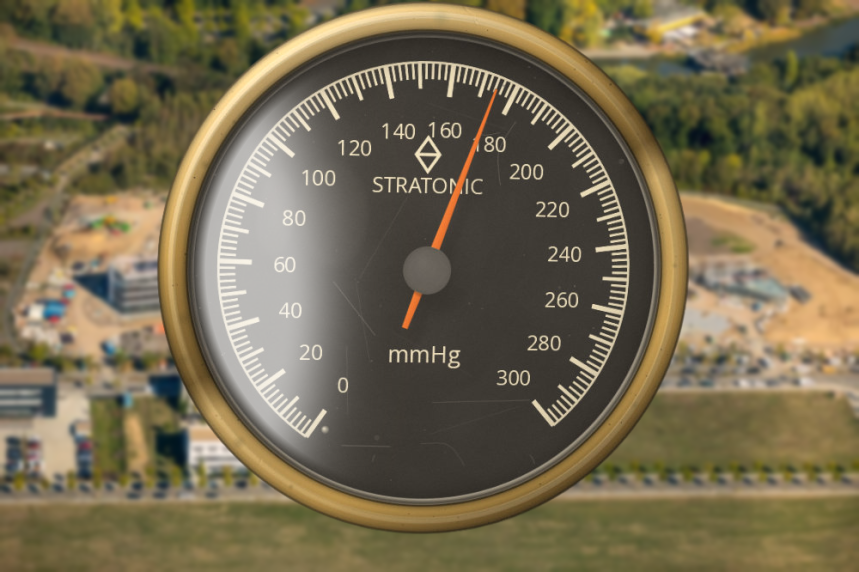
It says 174 mmHg
